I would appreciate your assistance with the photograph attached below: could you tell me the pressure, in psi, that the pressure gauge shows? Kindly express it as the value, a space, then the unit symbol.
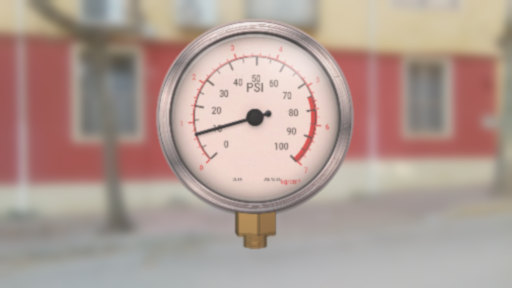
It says 10 psi
